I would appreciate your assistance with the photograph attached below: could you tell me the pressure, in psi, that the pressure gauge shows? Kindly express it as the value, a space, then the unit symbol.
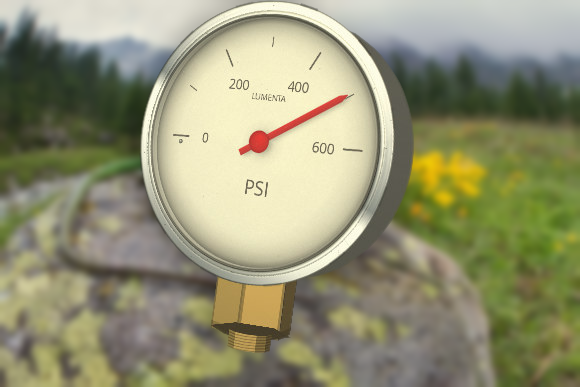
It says 500 psi
